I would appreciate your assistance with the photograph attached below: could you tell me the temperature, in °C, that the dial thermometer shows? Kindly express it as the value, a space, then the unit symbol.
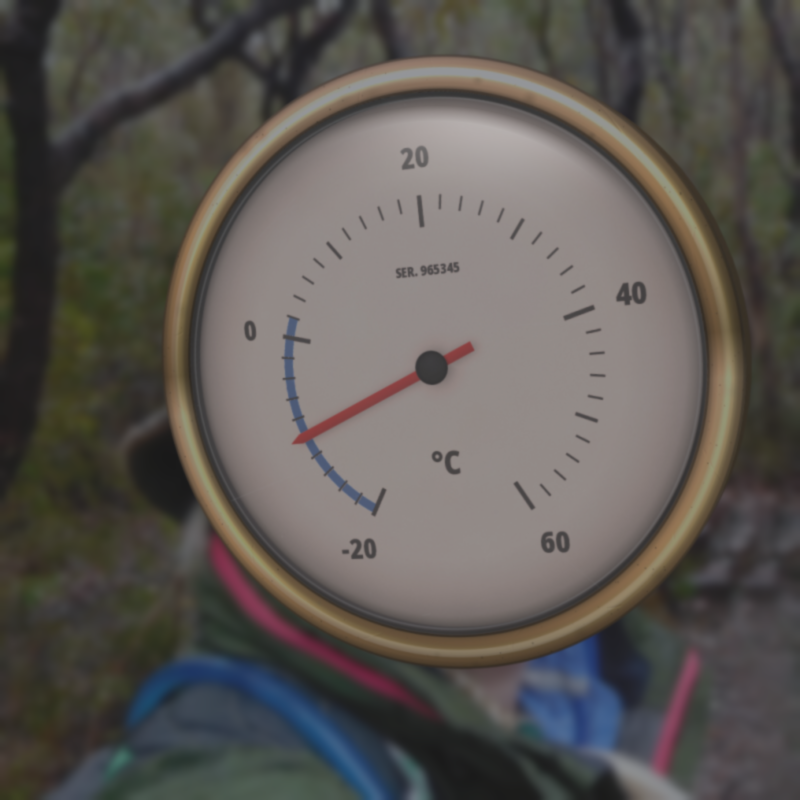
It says -10 °C
